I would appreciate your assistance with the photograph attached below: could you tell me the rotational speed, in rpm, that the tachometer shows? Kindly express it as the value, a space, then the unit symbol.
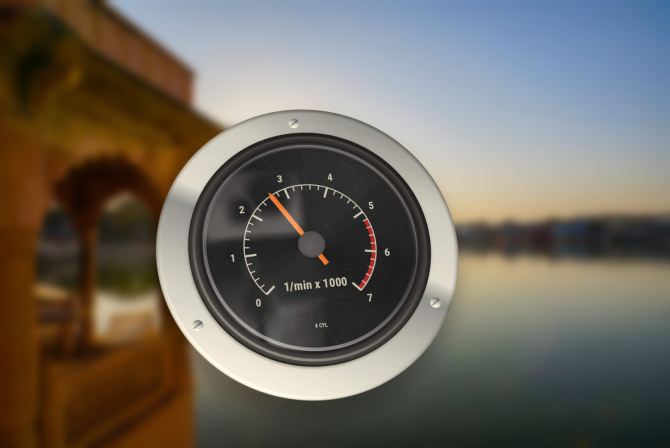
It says 2600 rpm
